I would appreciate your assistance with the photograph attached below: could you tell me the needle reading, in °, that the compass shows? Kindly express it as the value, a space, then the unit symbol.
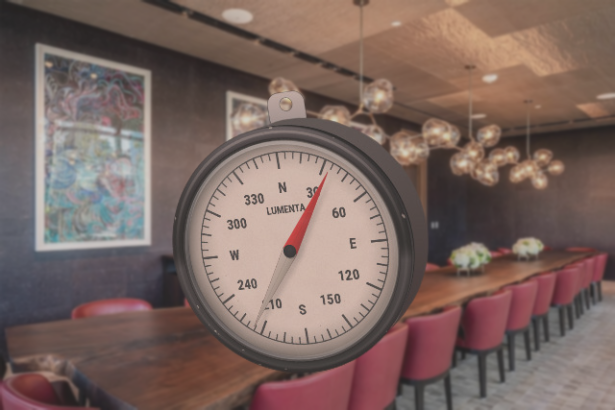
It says 35 °
